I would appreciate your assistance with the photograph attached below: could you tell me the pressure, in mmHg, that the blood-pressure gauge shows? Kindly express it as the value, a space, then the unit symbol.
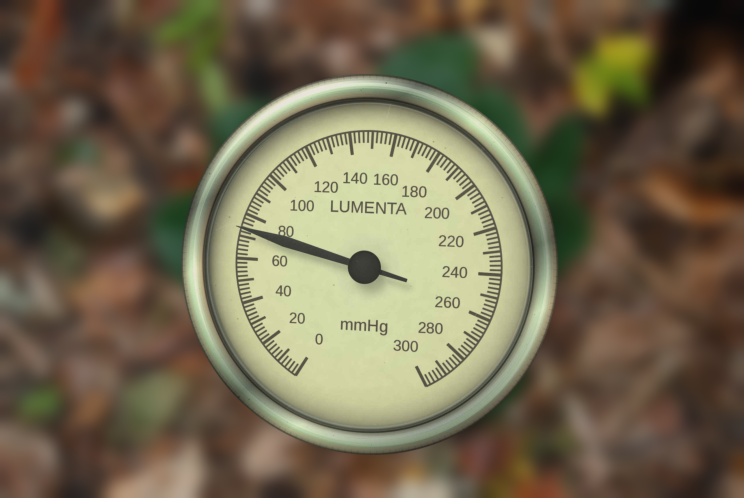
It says 74 mmHg
